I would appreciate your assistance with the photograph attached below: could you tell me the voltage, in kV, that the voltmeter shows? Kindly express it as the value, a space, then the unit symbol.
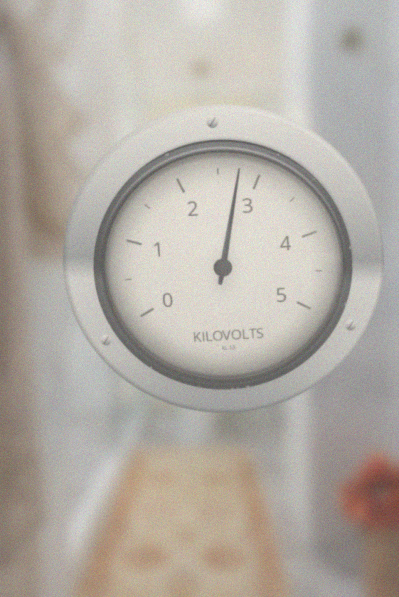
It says 2.75 kV
